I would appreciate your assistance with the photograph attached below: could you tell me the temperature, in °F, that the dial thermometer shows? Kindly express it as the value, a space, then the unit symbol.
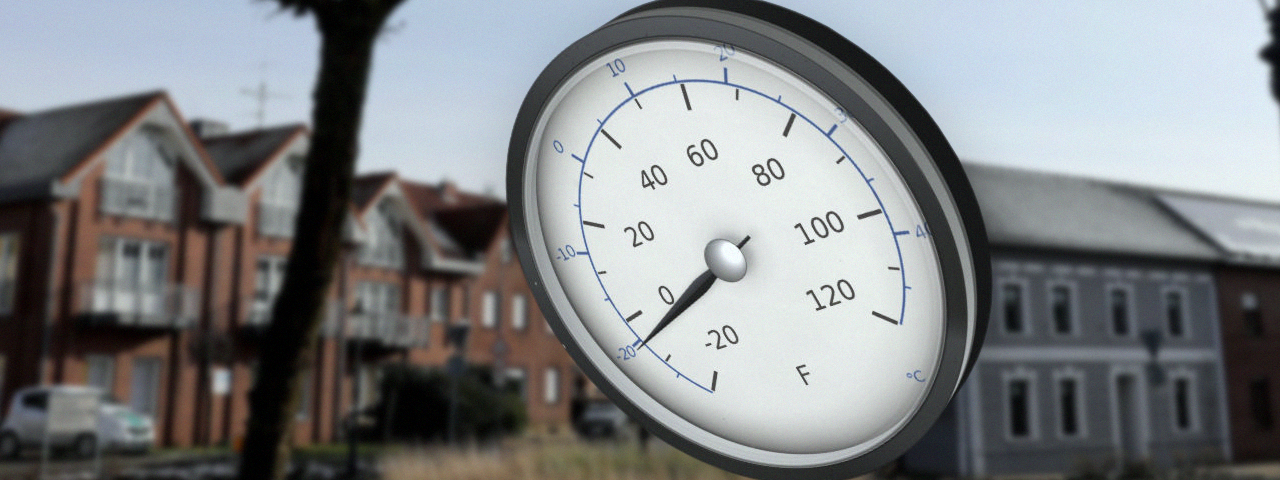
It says -5 °F
